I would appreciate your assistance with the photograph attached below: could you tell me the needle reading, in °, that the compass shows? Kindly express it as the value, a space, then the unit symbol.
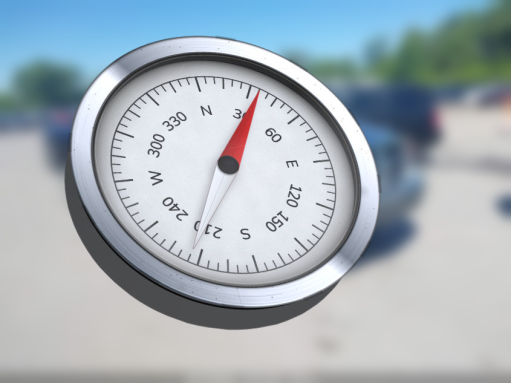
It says 35 °
